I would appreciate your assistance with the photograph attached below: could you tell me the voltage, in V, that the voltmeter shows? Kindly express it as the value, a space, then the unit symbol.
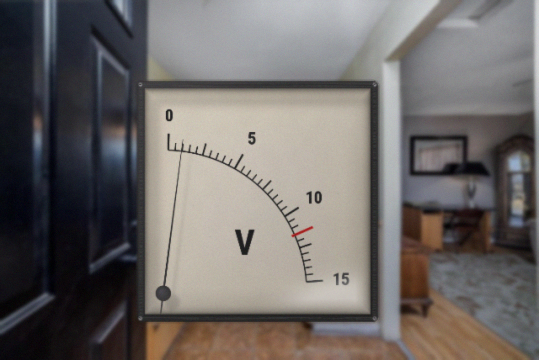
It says 1 V
